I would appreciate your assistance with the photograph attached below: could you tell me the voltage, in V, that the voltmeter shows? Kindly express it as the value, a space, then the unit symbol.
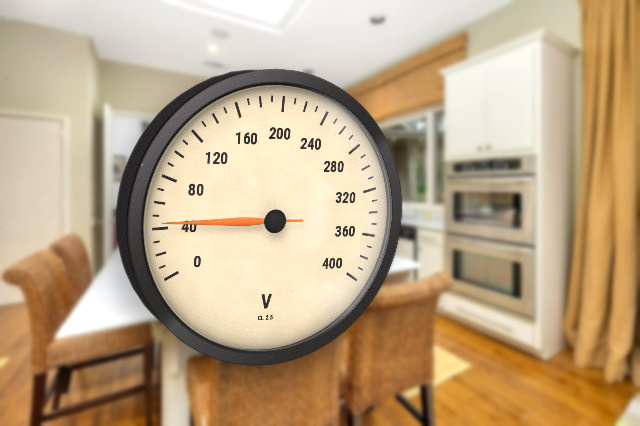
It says 45 V
